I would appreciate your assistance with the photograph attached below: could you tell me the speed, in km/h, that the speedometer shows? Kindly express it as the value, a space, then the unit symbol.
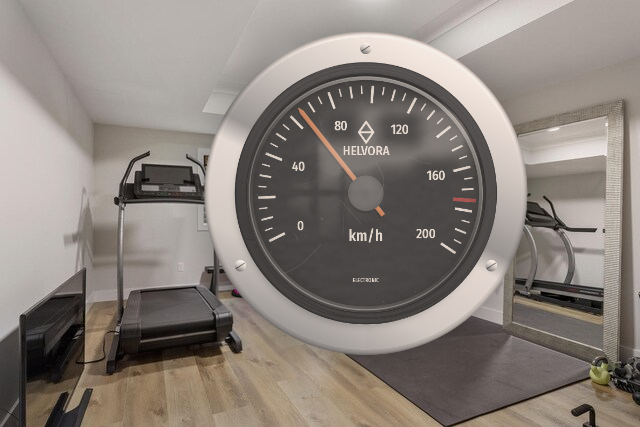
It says 65 km/h
